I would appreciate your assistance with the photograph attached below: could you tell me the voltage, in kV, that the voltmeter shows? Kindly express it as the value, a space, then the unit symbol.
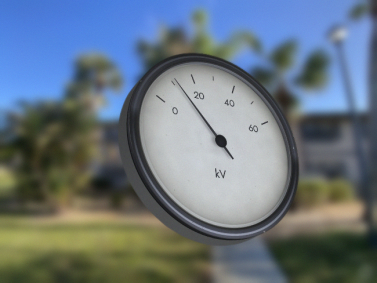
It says 10 kV
